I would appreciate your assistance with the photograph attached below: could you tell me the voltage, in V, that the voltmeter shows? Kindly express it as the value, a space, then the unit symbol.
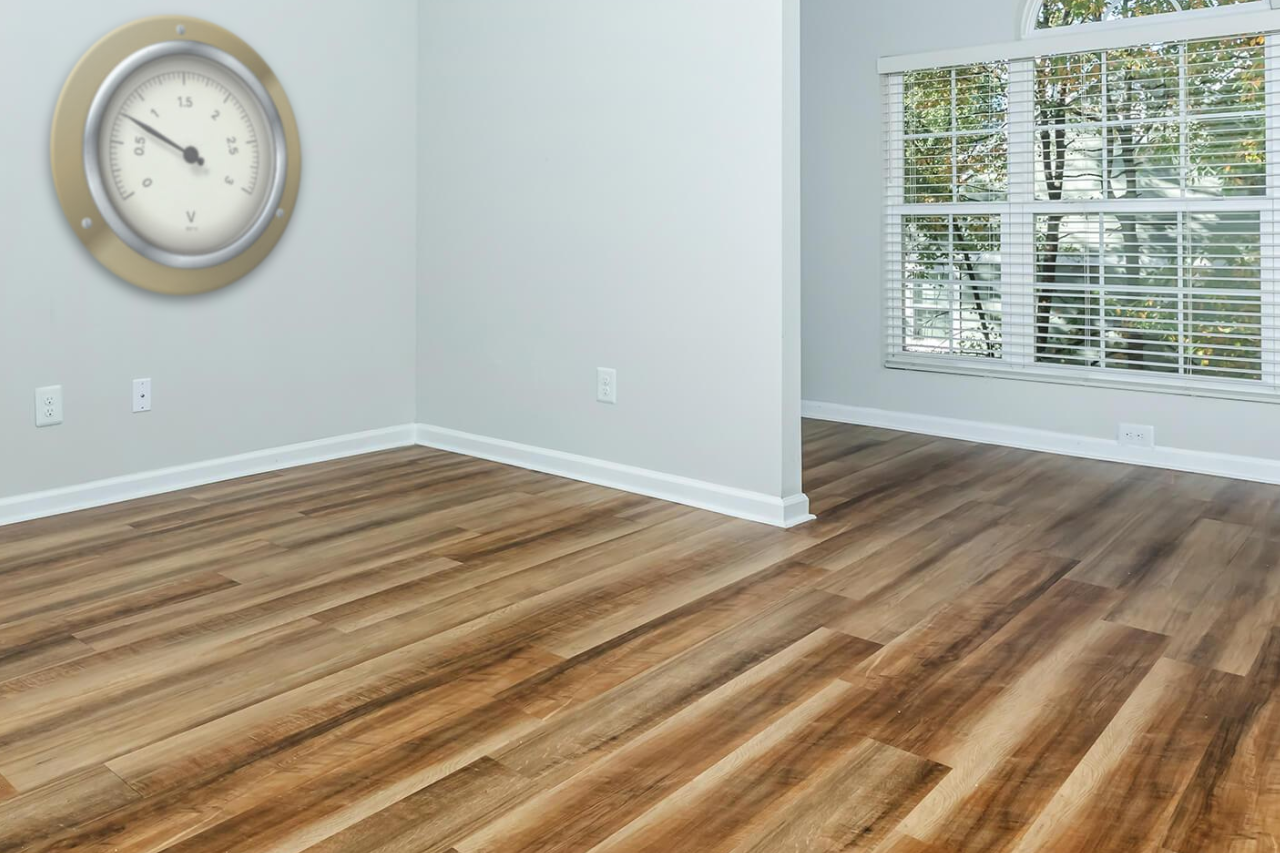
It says 0.75 V
